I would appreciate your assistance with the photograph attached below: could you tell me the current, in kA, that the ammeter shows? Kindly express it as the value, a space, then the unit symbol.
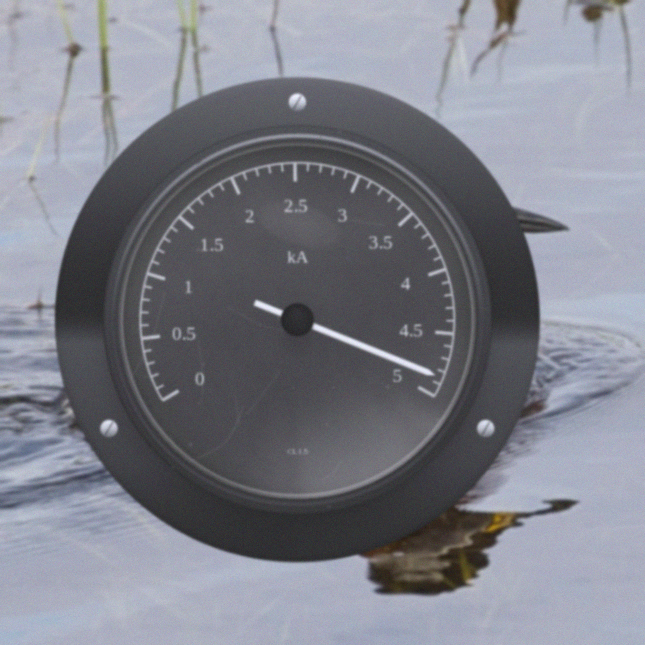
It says 4.85 kA
